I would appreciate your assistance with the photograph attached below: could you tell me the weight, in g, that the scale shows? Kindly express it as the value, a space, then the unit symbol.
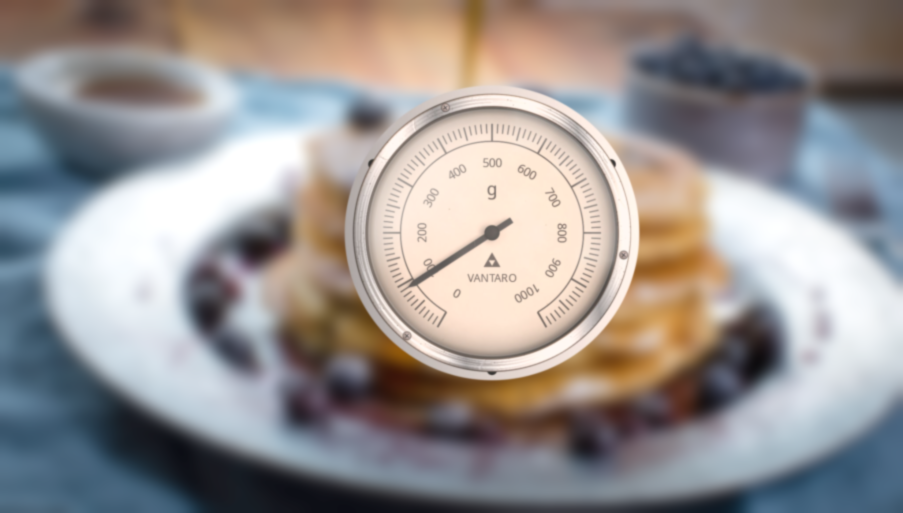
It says 90 g
